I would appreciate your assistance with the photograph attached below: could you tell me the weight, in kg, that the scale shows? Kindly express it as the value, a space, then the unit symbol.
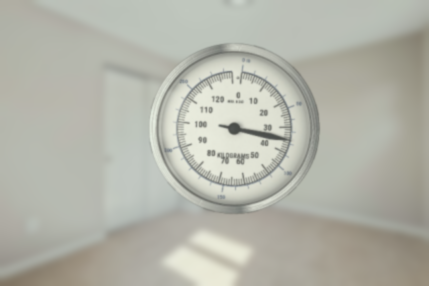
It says 35 kg
